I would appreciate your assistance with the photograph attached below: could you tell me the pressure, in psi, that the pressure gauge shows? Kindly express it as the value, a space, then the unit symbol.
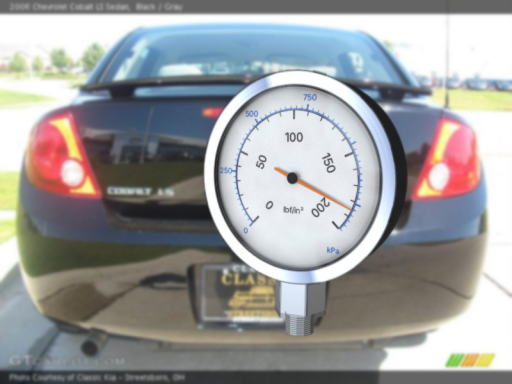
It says 185 psi
